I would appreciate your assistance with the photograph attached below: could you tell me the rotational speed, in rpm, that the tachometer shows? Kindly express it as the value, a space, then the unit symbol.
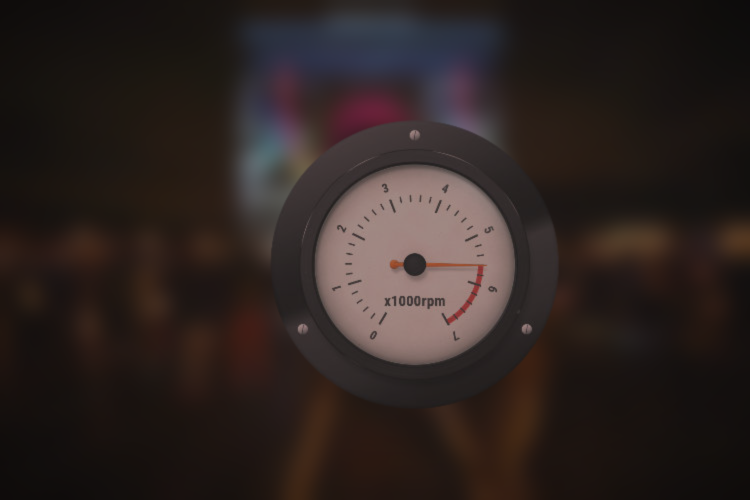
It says 5600 rpm
